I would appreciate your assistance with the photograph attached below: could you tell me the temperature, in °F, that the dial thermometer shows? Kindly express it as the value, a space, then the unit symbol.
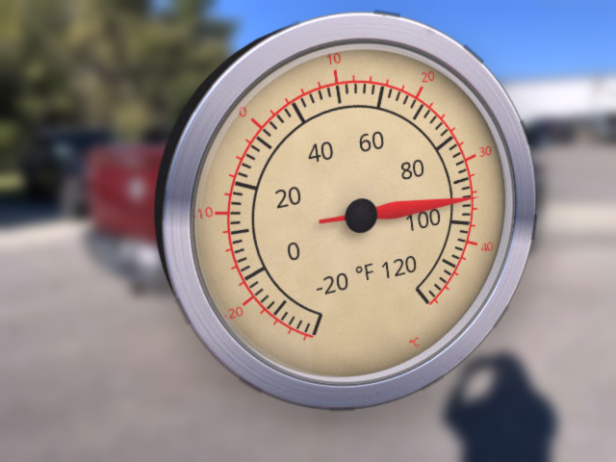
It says 94 °F
